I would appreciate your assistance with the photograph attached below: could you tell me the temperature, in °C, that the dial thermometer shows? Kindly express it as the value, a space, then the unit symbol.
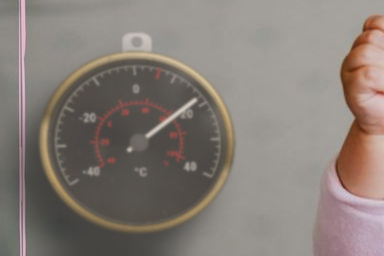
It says 18 °C
